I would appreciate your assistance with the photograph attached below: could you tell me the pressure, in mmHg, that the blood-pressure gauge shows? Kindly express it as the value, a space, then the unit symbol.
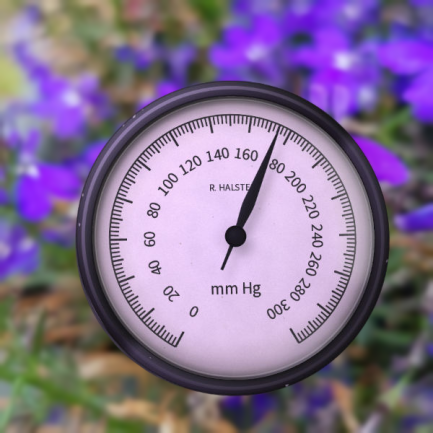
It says 174 mmHg
